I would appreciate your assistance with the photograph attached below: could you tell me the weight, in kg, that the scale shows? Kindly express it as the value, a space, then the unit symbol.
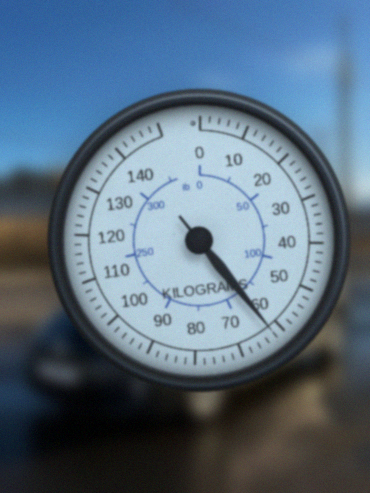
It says 62 kg
